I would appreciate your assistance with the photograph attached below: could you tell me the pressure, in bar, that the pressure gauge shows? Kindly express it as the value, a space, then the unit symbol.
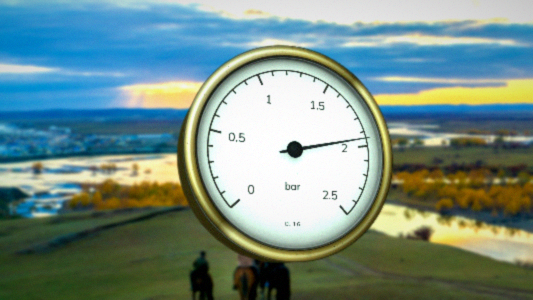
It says 1.95 bar
